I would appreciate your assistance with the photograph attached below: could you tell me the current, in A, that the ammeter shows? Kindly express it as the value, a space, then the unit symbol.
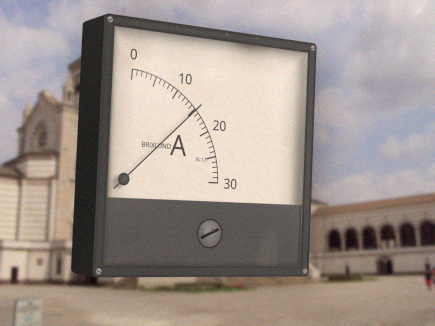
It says 15 A
